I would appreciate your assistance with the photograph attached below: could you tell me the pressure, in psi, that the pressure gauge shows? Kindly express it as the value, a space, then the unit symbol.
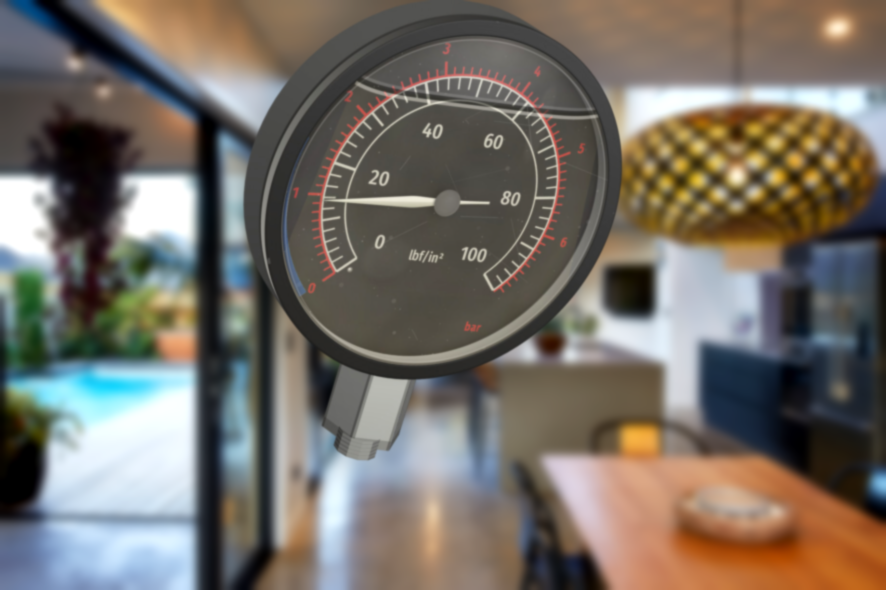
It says 14 psi
